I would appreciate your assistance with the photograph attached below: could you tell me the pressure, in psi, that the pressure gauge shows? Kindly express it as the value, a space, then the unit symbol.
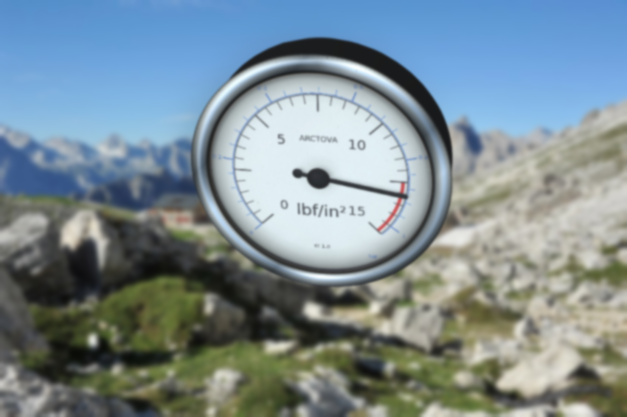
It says 13 psi
